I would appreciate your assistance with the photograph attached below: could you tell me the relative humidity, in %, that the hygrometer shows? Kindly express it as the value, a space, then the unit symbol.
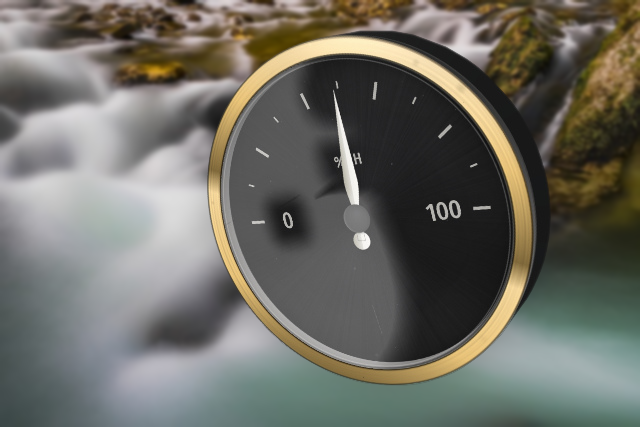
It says 50 %
